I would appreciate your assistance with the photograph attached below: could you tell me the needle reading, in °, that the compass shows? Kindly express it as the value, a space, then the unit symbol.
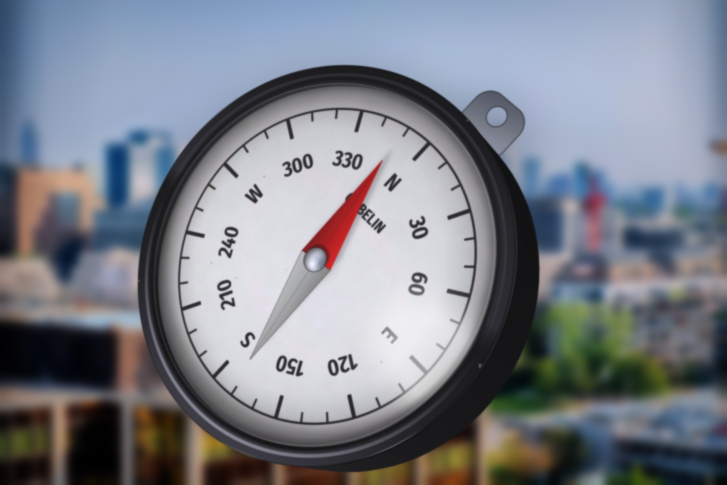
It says 350 °
